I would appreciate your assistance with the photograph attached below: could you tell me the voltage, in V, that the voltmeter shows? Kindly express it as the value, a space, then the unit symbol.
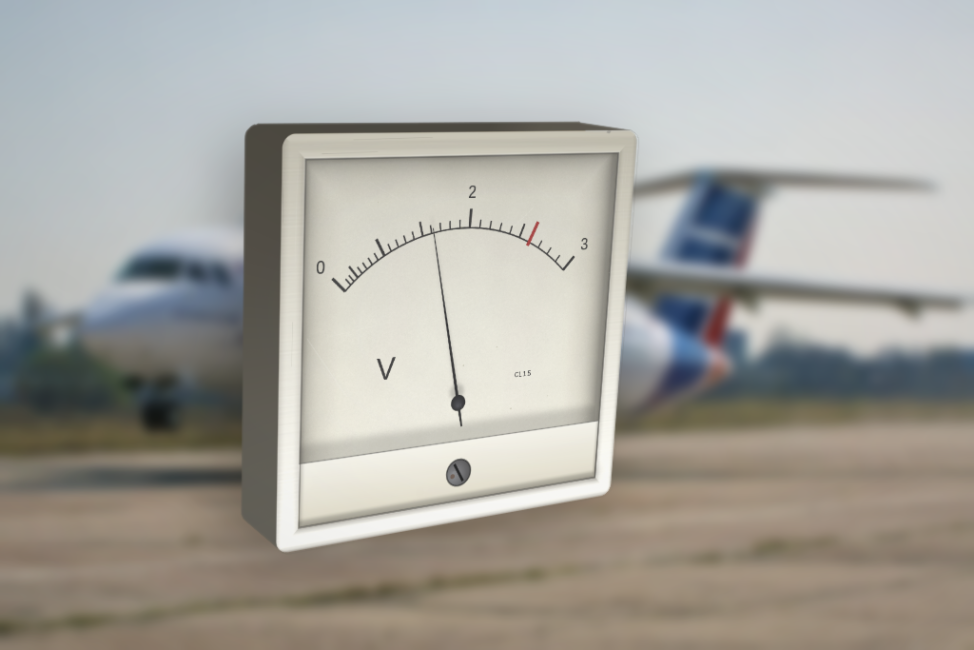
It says 1.6 V
